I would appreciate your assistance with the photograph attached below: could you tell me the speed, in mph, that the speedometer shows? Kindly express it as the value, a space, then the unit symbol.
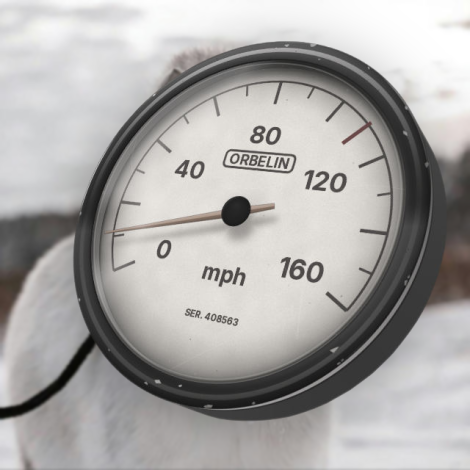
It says 10 mph
